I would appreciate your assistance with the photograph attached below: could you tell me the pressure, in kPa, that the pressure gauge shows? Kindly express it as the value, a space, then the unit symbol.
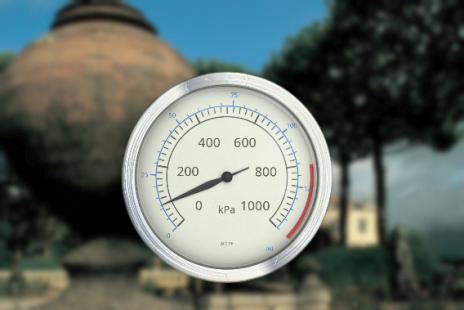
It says 80 kPa
